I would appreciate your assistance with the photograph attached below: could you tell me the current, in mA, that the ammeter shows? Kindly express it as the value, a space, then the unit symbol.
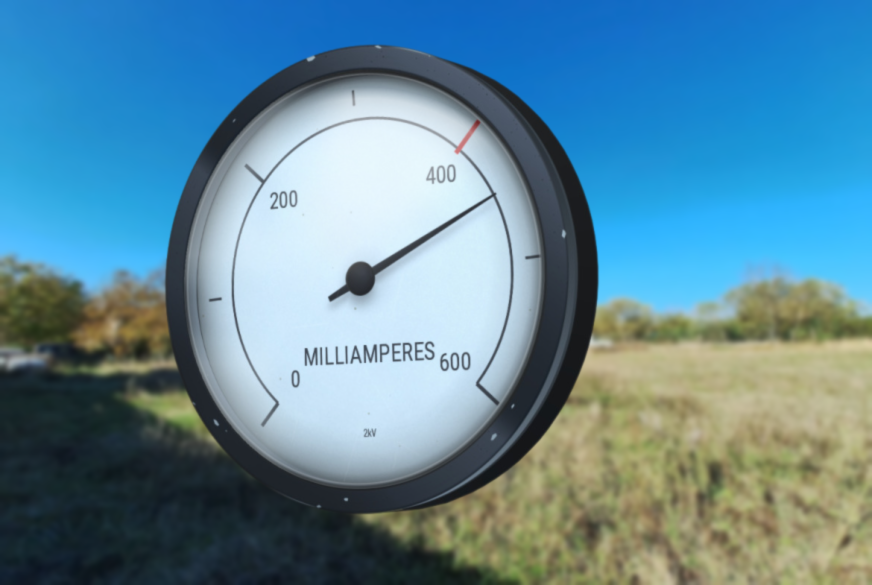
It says 450 mA
